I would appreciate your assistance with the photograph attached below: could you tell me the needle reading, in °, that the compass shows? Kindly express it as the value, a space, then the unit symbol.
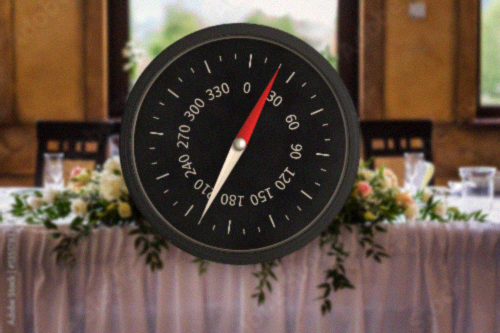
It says 20 °
